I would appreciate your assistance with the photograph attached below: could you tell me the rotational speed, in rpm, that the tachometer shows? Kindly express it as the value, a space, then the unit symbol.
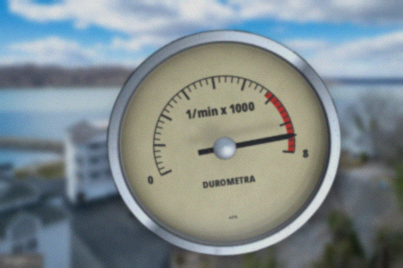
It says 7400 rpm
